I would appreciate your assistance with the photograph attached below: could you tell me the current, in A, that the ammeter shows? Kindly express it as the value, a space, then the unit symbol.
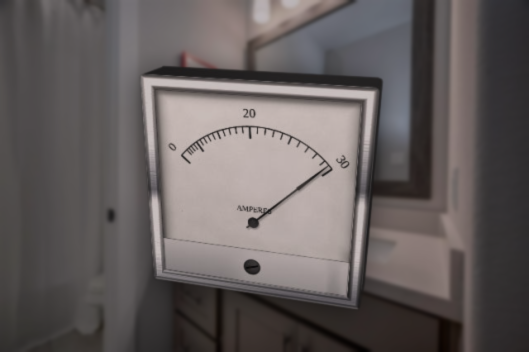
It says 29.5 A
